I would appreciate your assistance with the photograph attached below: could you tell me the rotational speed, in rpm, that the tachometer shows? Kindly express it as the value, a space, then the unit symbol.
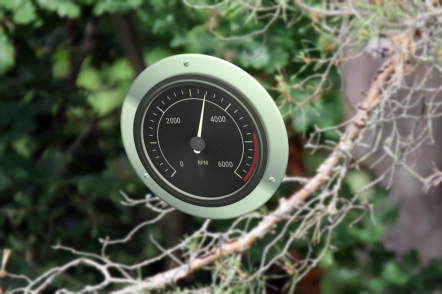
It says 3400 rpm
